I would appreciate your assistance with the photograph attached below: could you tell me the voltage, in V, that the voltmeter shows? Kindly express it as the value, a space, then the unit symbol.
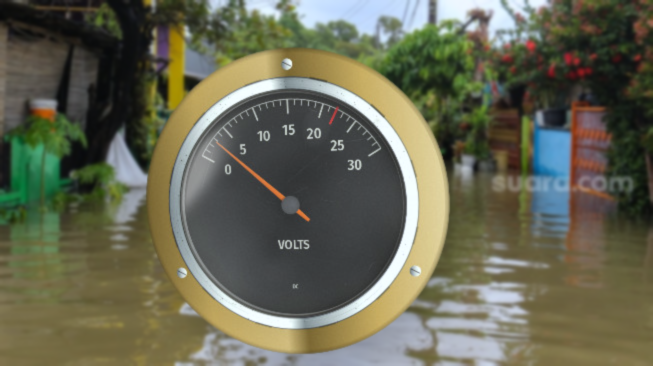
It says 3 V
